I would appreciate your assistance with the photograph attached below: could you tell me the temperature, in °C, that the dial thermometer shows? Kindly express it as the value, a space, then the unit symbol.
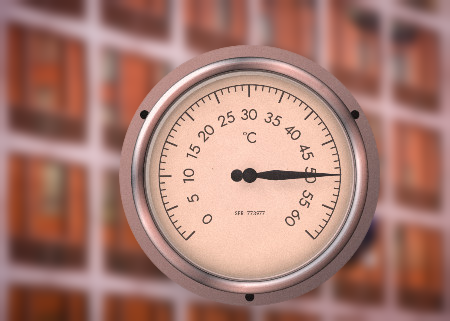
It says 50 °C
